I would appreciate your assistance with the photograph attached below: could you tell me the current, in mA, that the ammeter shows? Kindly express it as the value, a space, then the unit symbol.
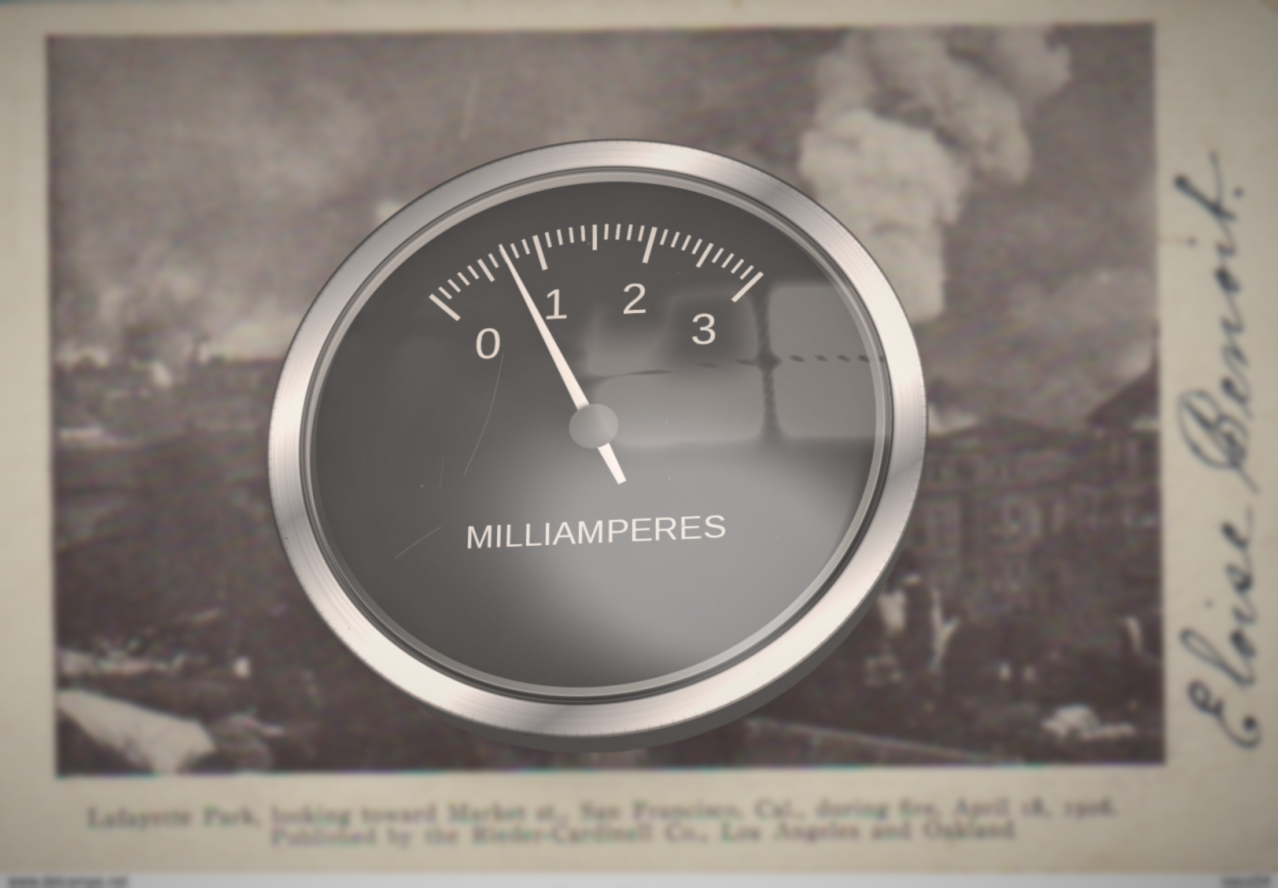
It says 0.7 mA
